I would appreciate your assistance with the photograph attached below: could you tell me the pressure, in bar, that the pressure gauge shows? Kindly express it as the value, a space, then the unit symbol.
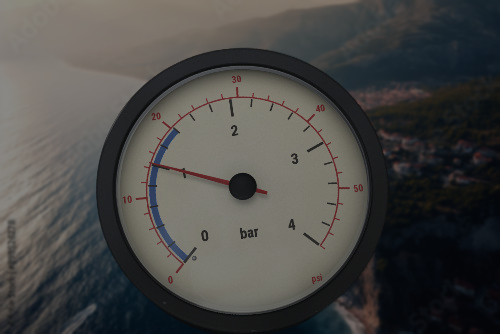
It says 1 bar
